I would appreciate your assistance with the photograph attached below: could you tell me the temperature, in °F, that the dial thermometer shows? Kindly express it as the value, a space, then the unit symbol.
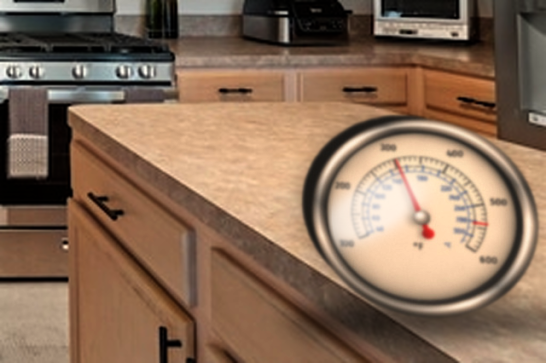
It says 300 °F
